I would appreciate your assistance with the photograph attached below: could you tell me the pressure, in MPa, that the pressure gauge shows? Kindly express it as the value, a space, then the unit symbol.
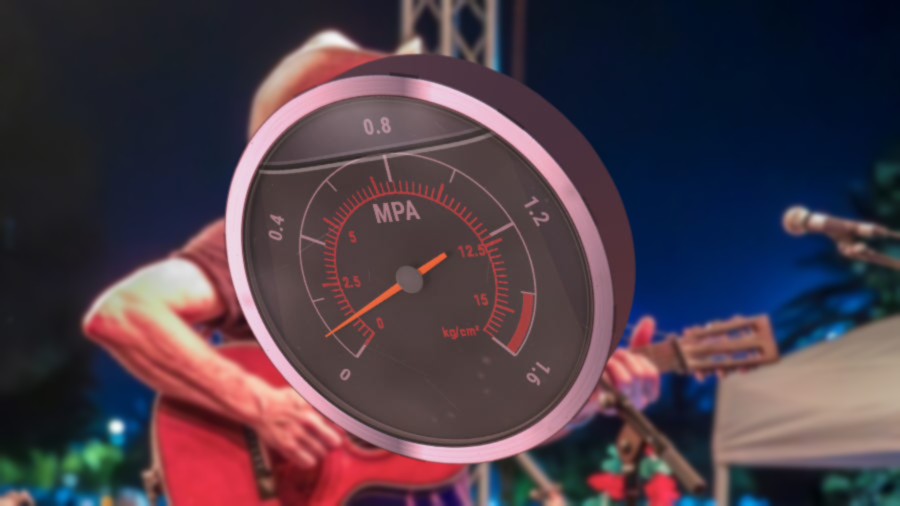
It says 0.1 MPa
